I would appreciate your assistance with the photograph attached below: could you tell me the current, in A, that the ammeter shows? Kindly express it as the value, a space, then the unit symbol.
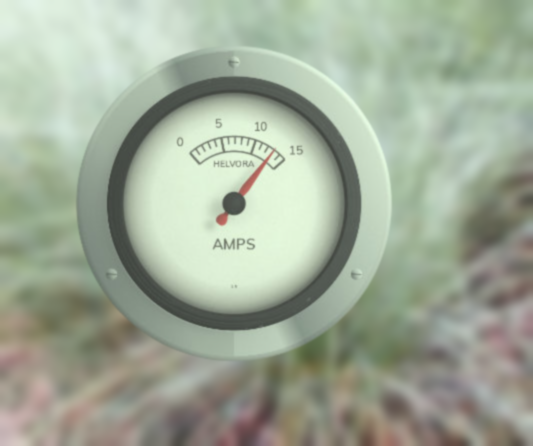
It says 13 A
